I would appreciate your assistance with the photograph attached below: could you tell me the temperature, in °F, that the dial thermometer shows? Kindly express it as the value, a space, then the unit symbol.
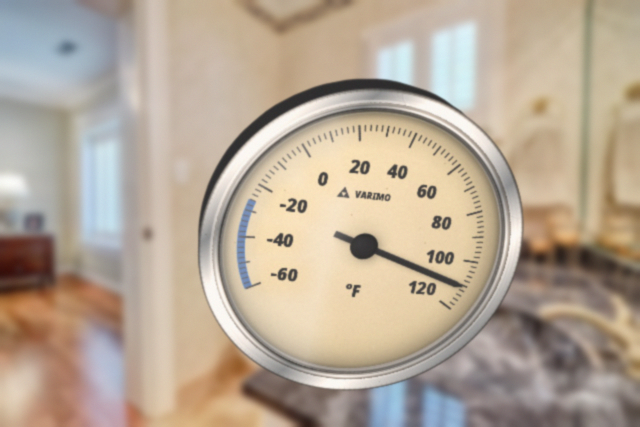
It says 110 °F
